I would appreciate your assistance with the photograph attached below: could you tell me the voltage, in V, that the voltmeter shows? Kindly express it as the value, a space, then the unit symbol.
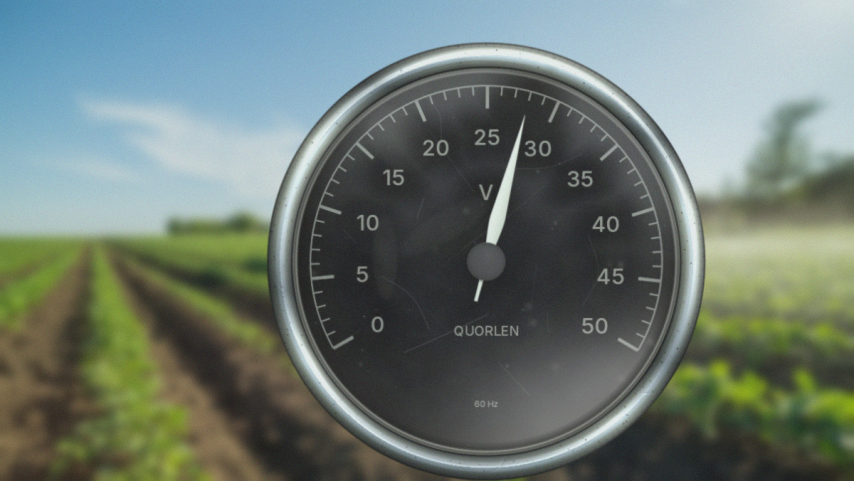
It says 28 V
